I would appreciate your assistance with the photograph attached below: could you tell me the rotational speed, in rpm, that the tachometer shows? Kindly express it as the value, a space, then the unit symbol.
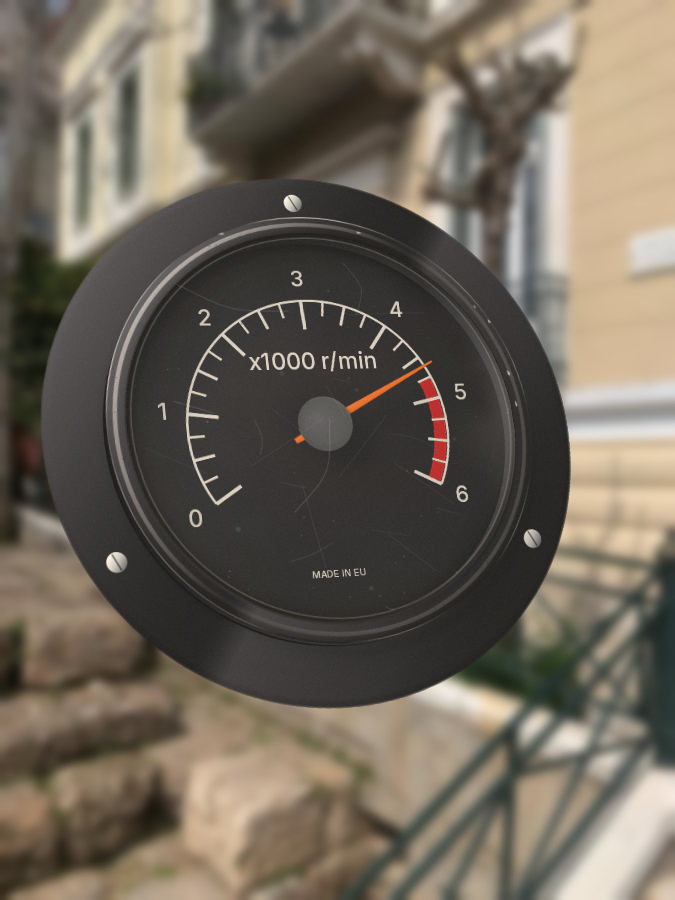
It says 4625 rpm
